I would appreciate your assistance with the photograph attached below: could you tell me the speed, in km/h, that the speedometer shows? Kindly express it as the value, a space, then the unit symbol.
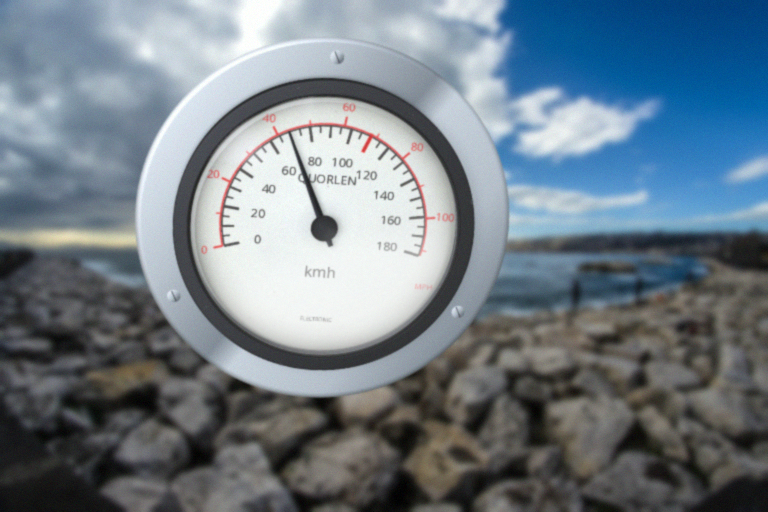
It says 70 km/h
